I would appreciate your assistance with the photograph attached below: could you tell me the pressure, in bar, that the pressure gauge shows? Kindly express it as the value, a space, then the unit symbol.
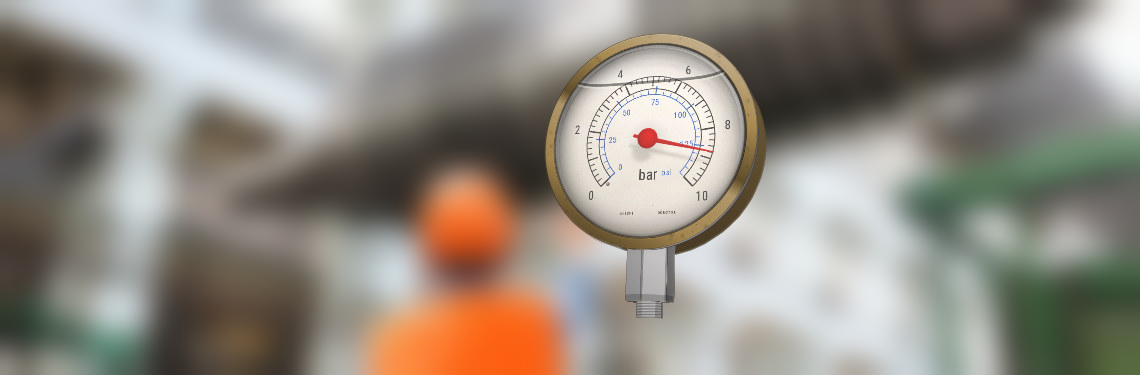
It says 8.8 bar
